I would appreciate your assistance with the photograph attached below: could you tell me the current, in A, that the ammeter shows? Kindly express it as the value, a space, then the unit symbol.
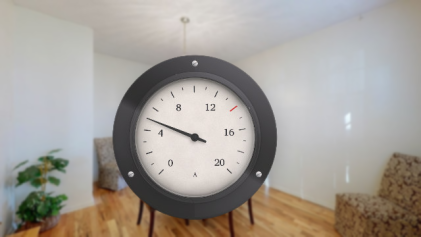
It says 5 A
